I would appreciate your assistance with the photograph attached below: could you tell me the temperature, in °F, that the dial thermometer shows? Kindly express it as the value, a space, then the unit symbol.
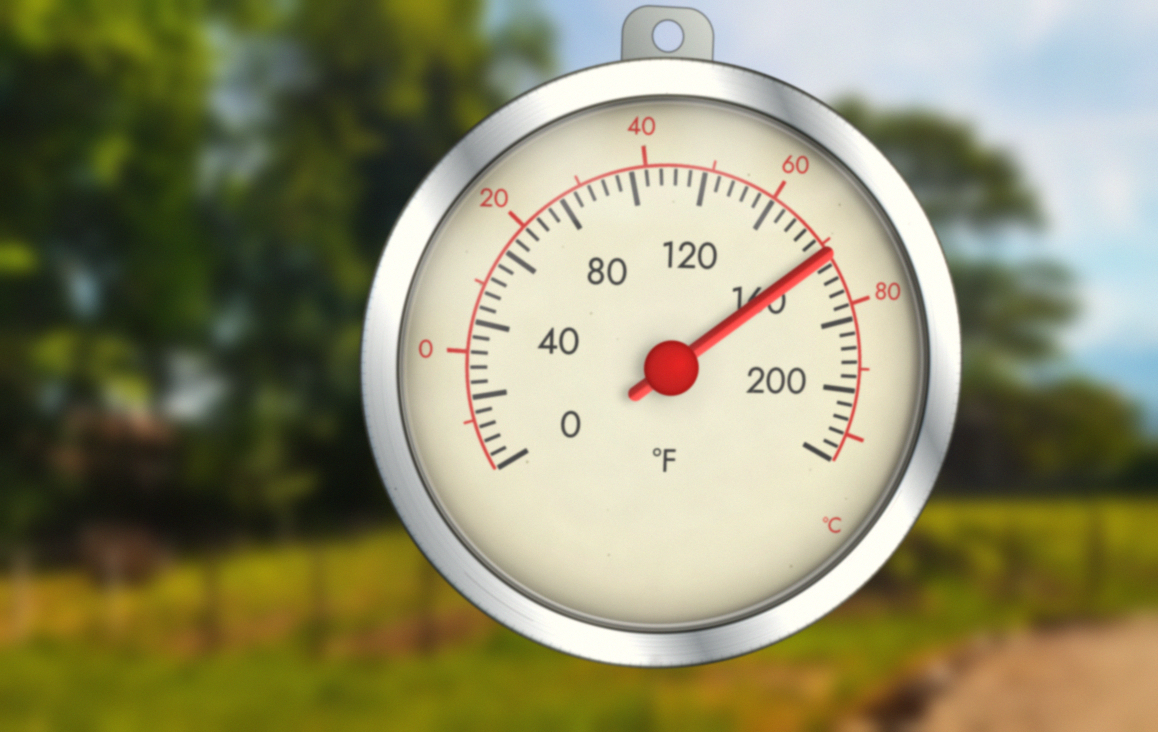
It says 160 °F
